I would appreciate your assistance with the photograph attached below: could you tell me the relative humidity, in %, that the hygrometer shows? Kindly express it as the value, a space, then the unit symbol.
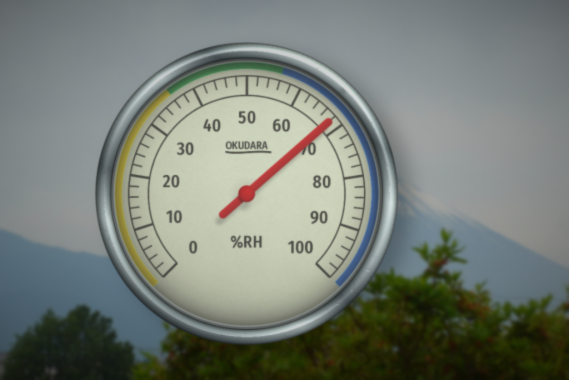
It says 68 %
